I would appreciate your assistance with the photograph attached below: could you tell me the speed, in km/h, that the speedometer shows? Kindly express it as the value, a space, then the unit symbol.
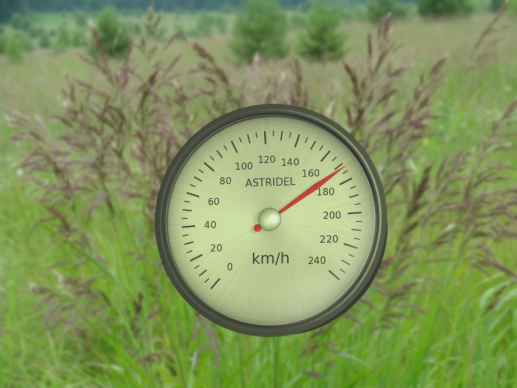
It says 172.5 km/h
